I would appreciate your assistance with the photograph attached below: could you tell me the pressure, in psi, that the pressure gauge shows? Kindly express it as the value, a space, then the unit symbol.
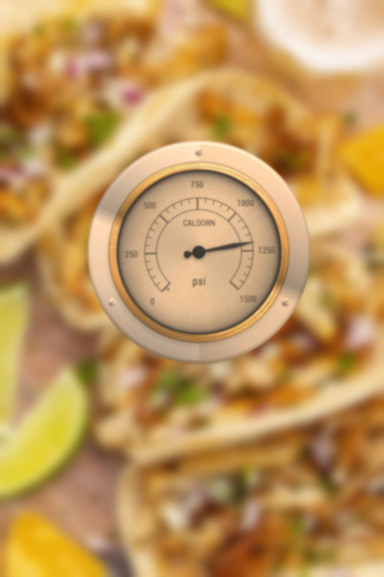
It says 1200 psi
